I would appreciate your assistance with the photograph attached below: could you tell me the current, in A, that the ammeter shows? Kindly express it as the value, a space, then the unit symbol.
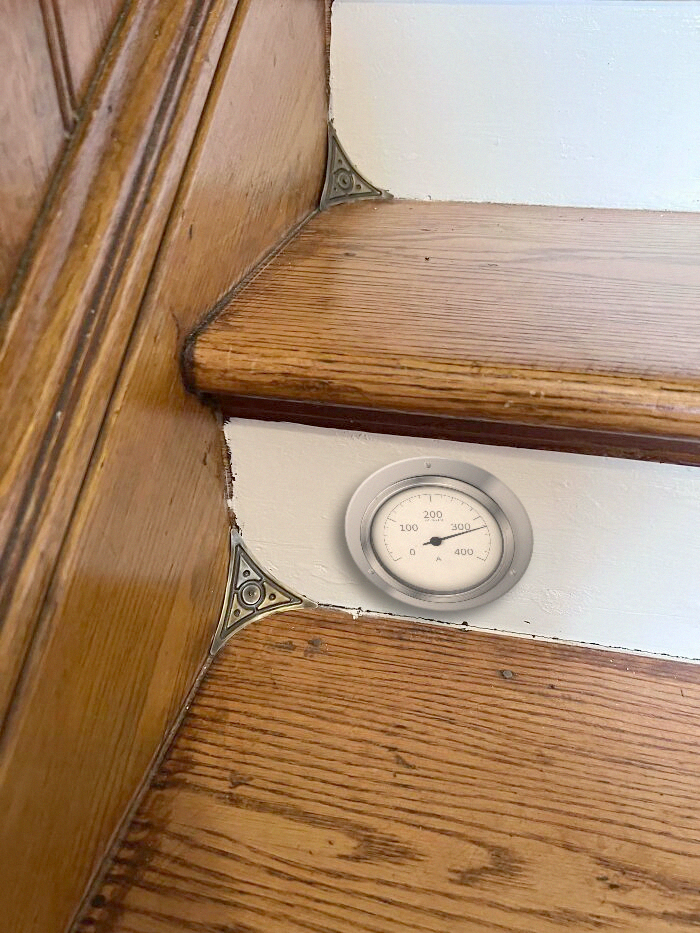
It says 320 A
